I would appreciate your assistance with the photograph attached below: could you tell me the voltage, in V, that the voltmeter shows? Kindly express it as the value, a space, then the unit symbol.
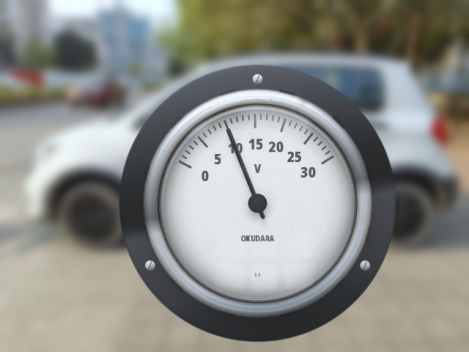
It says 10 V
